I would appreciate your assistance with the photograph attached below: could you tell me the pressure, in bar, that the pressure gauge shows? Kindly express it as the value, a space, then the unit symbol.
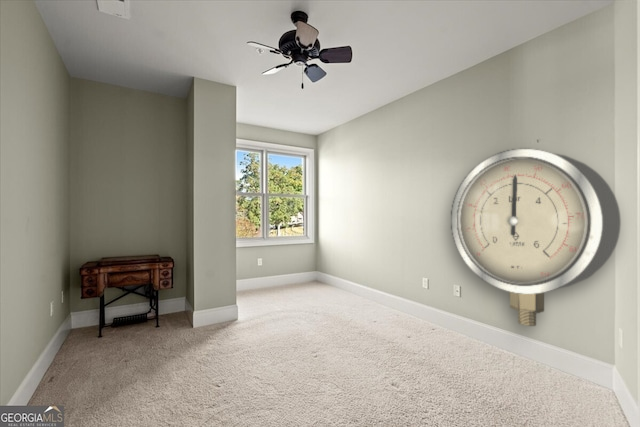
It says 3 bar
